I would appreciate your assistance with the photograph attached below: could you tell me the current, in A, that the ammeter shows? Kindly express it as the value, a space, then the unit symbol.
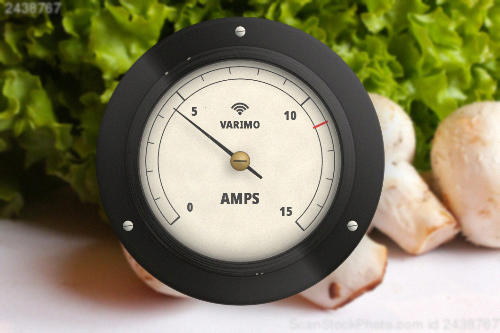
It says 4.5 A
